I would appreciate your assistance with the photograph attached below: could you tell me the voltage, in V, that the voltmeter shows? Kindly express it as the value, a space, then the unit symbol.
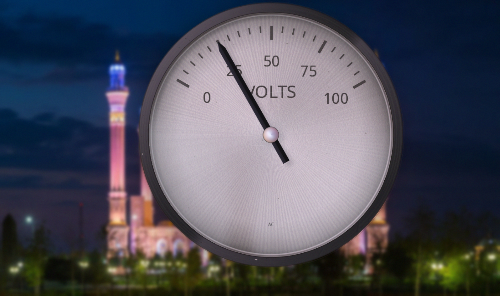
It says 25 V
